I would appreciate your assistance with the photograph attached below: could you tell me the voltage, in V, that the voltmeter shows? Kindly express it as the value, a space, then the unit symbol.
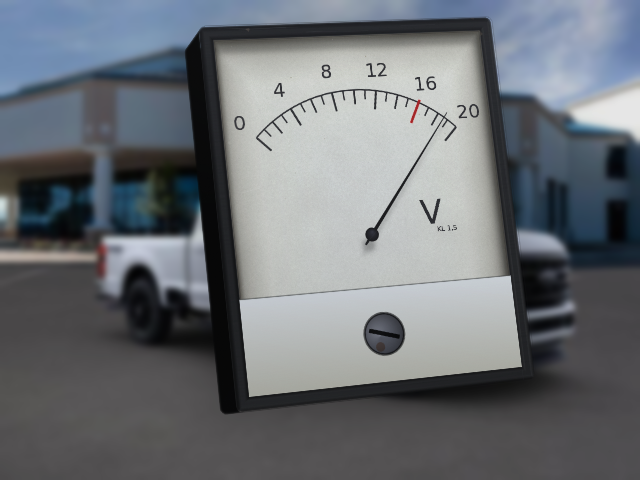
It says 18.5 V
